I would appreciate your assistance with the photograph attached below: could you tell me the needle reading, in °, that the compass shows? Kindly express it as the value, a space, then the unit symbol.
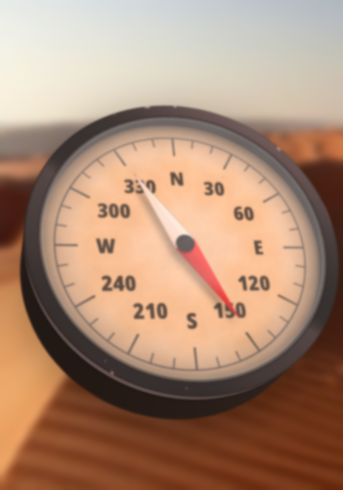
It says 150 °
